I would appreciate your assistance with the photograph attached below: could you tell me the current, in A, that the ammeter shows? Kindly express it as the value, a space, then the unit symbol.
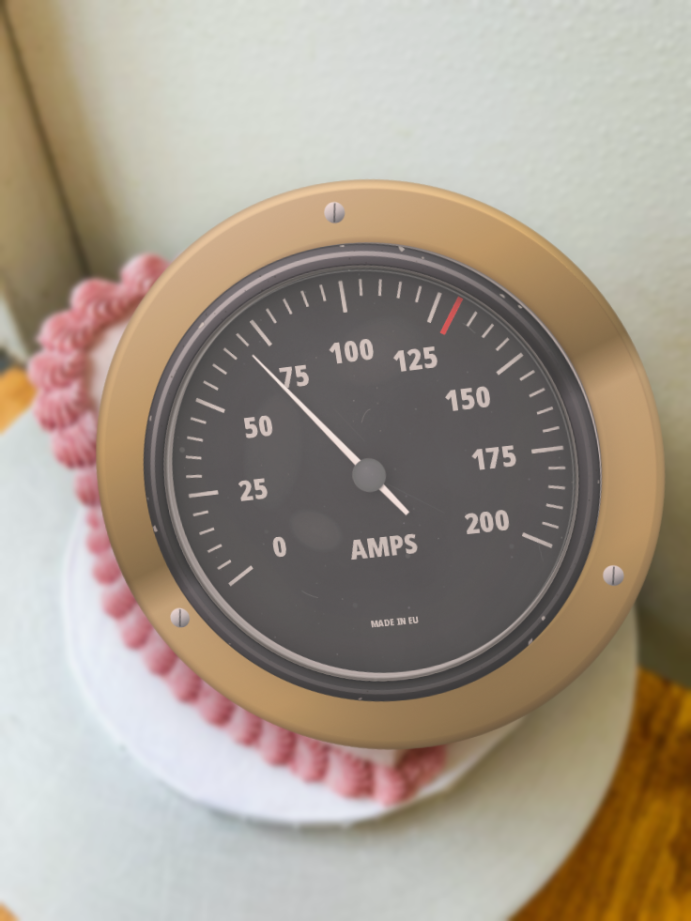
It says 70 A
